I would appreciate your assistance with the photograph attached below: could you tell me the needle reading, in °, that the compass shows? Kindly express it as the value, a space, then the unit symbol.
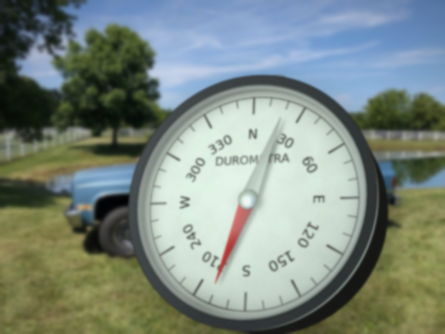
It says 200 °
